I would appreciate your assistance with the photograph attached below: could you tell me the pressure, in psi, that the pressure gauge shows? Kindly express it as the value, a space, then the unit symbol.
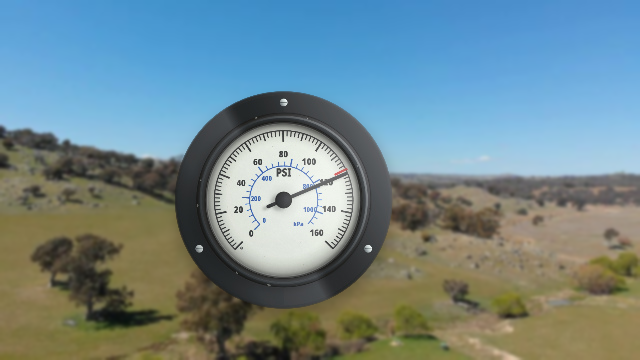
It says 120 psi
